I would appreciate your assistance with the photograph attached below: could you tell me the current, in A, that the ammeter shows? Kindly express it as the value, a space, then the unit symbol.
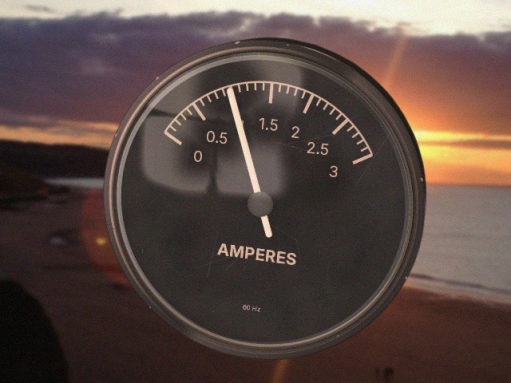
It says 1 A
